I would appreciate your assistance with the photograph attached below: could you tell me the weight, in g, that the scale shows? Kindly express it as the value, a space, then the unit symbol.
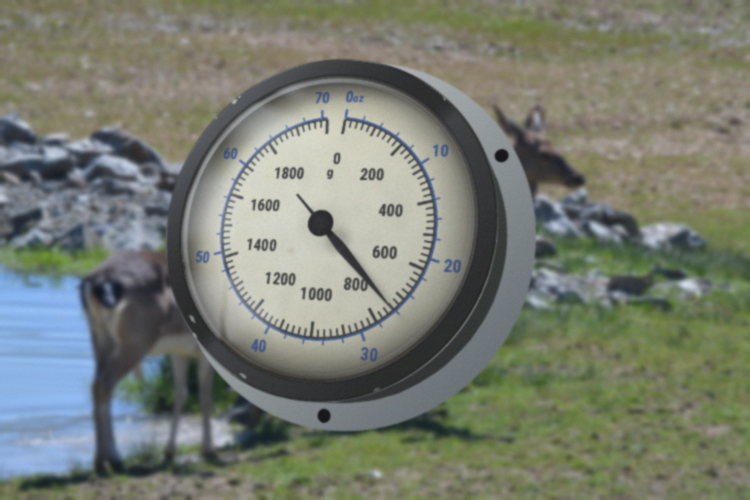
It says 740 g
